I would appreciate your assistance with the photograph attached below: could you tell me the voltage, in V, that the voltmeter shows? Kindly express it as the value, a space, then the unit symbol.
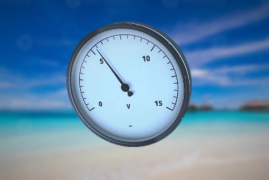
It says 5.5 V
